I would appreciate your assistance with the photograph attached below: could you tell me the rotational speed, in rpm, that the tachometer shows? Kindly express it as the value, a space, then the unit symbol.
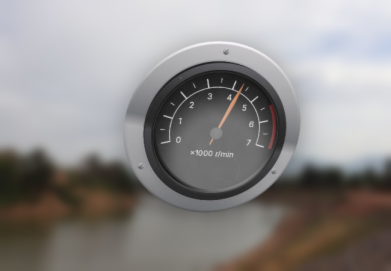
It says 4250 rpm
